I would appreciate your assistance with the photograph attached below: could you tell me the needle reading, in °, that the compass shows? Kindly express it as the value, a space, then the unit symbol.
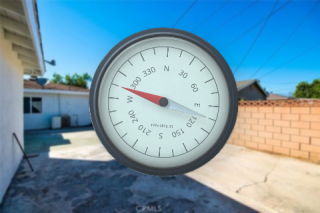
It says 285 °
